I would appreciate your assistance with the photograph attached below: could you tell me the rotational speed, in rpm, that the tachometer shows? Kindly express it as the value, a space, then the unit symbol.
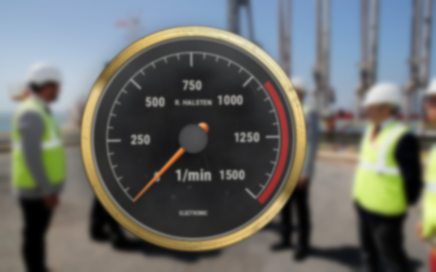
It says 0 rpm
